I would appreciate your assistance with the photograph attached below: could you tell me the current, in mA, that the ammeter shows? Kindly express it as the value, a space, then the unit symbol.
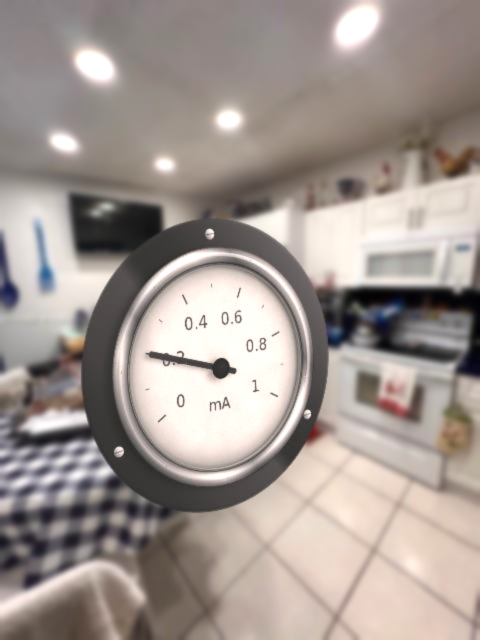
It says 0.2 mA
